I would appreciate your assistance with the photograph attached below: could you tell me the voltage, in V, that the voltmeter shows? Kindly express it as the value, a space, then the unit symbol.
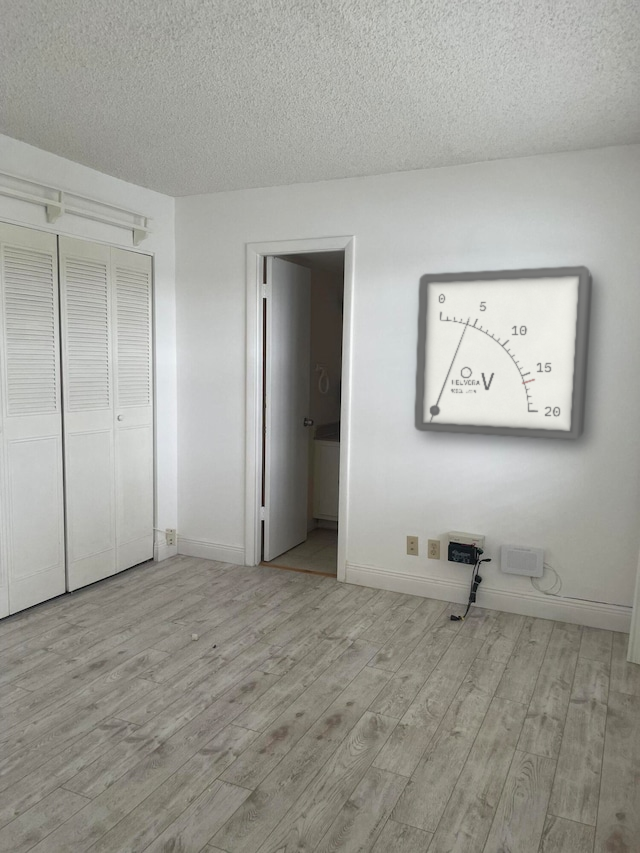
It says 4 V
